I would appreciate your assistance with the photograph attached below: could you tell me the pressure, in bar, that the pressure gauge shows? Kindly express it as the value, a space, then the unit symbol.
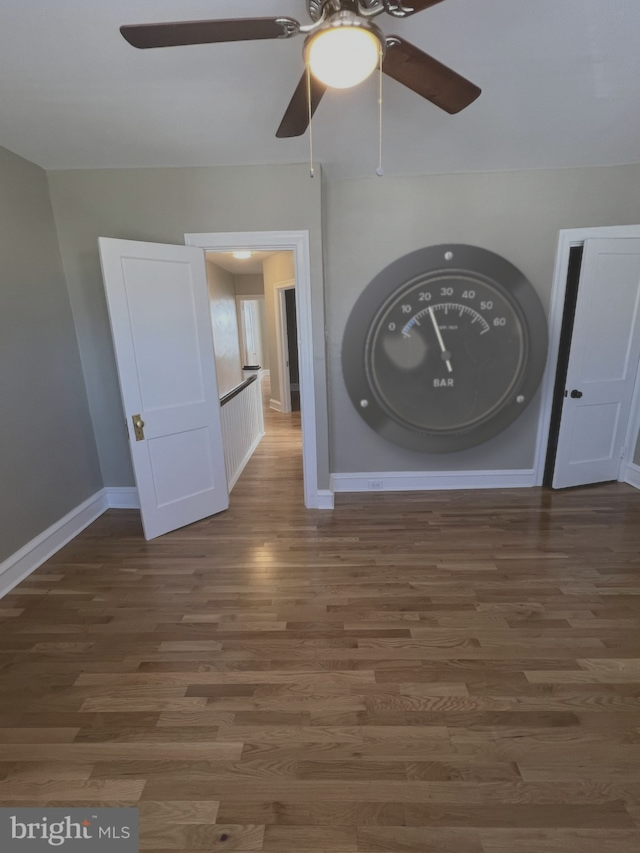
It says 20 bar
